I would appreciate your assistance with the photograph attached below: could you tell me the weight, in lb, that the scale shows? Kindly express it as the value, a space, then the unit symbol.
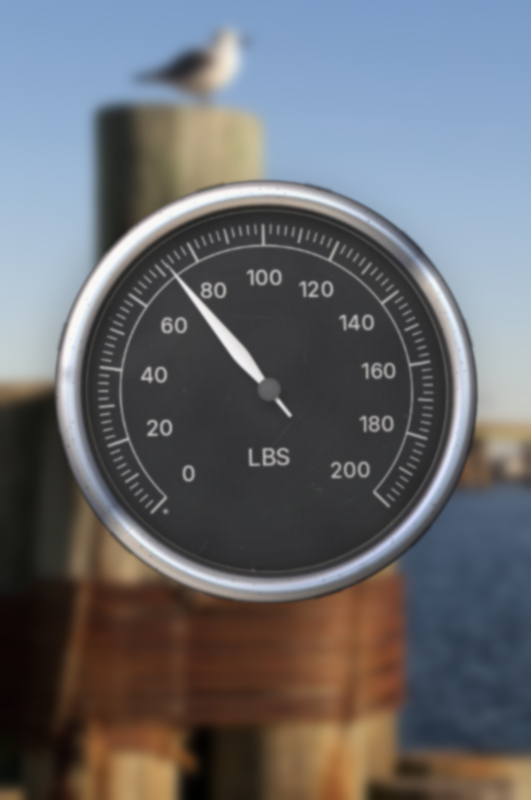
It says 72 lb
